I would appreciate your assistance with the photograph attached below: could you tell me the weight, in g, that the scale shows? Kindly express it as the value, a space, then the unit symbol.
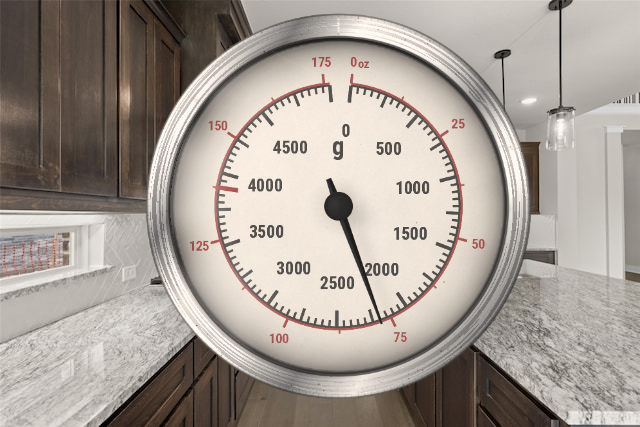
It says 2200 g
